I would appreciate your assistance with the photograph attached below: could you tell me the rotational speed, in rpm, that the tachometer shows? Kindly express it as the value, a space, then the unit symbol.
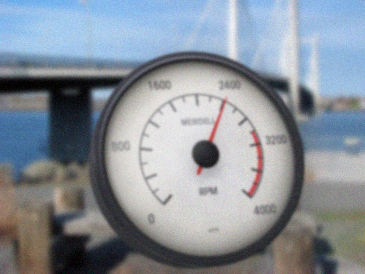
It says 2400 rpm
